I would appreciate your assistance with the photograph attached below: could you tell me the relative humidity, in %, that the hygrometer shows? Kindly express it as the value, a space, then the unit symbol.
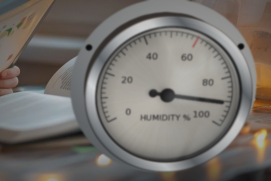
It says 90 %
